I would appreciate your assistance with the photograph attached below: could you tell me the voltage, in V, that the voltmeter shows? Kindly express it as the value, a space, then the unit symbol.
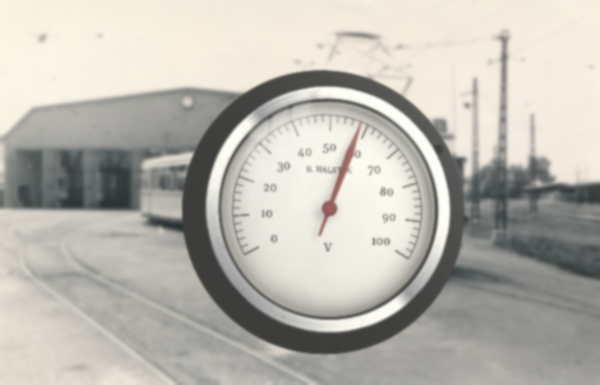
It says 58 V
